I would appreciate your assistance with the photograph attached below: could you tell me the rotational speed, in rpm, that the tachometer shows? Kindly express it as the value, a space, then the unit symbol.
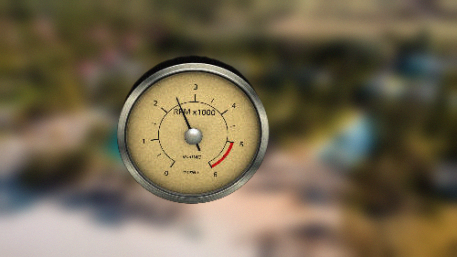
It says 2500 rpm
